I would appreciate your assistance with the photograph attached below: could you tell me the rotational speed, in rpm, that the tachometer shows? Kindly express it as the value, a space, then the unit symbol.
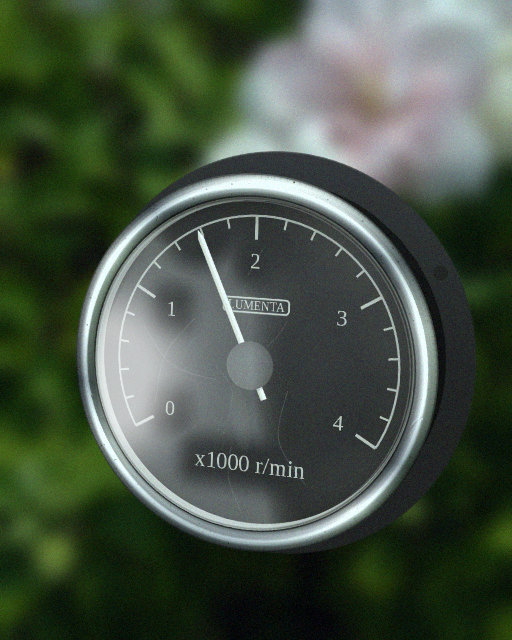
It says 1600 rpm
